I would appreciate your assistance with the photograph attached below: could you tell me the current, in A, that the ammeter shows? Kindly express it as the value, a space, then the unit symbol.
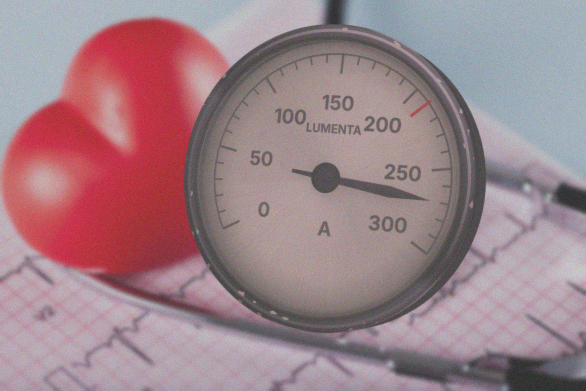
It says 270 A
